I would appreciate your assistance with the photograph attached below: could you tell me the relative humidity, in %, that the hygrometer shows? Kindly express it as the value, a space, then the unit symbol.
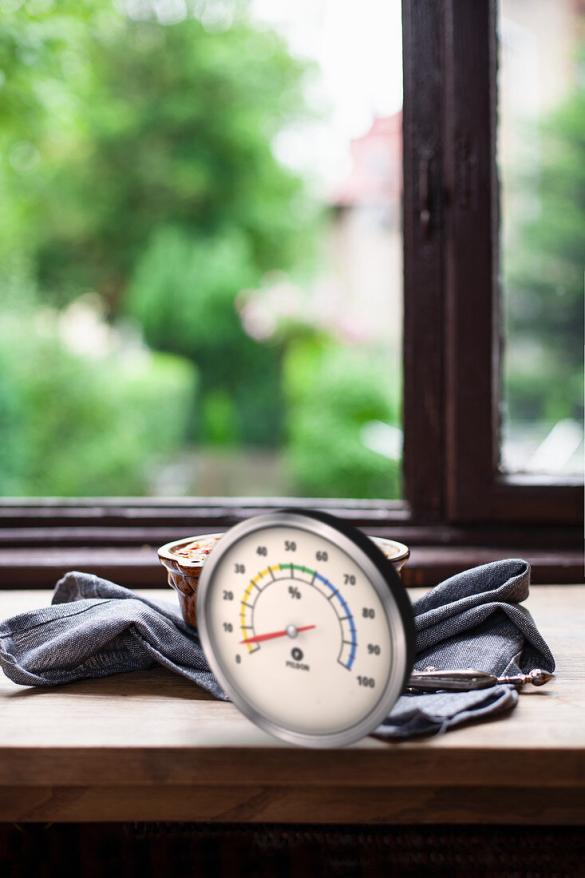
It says 5 %
